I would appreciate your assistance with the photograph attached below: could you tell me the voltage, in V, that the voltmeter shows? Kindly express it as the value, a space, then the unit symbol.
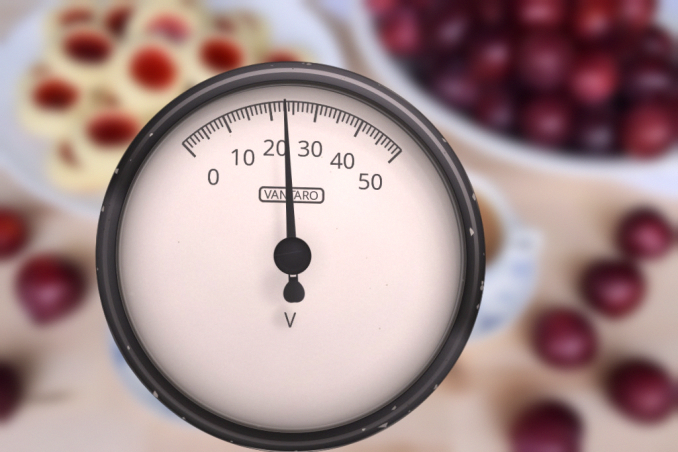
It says 23 V
